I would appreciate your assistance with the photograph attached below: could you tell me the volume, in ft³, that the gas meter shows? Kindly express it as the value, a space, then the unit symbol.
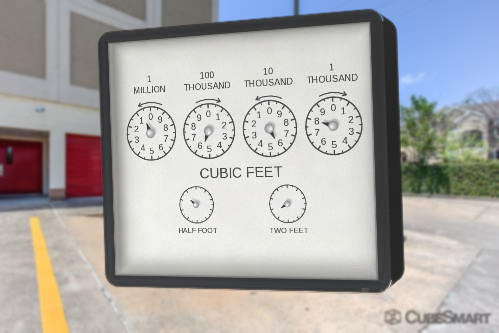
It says 55800 ft³
